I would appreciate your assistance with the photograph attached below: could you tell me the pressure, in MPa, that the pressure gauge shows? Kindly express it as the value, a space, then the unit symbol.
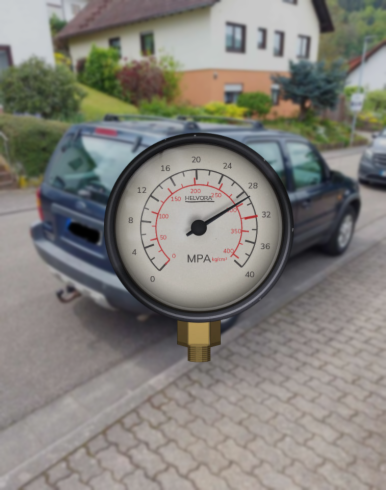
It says 29 MPa
